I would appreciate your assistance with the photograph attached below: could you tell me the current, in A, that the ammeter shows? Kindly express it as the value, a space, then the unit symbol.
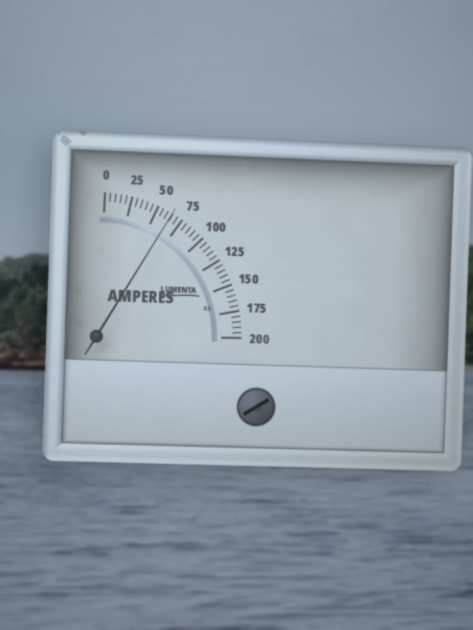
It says 65 A
